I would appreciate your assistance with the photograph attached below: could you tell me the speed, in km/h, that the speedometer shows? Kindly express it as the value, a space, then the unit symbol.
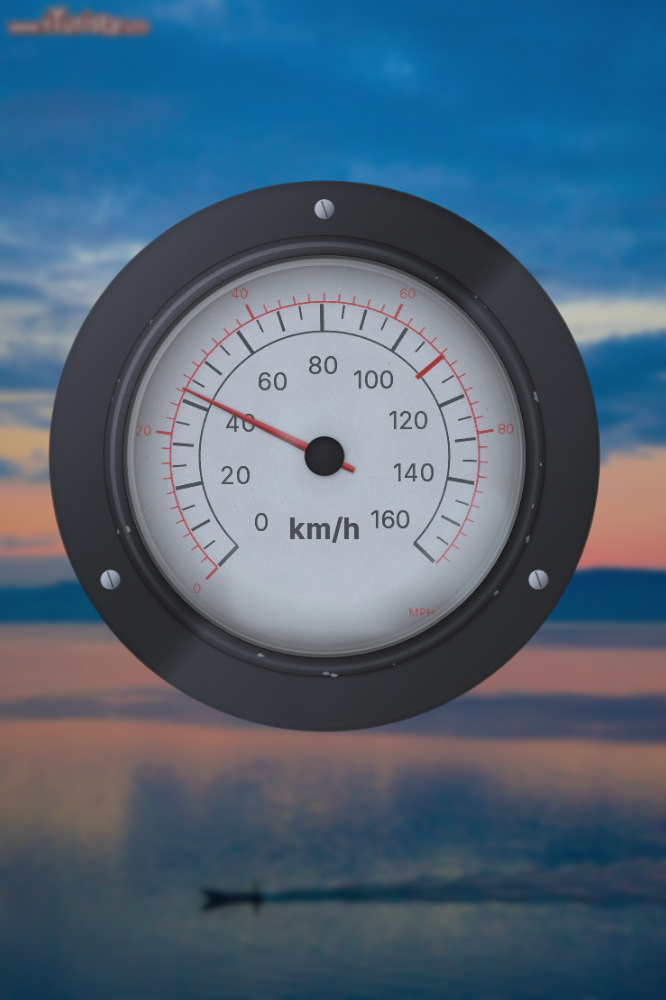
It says 42.5 km/h
